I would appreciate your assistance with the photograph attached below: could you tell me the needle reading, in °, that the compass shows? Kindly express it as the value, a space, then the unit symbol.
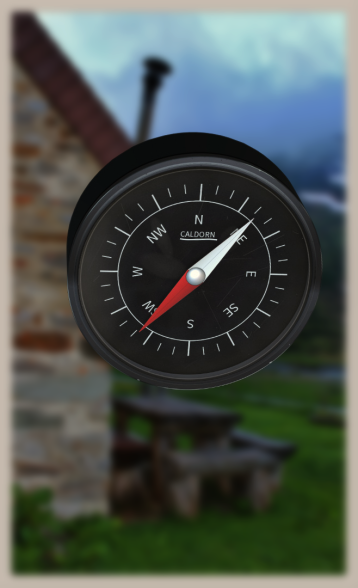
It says 220 °
